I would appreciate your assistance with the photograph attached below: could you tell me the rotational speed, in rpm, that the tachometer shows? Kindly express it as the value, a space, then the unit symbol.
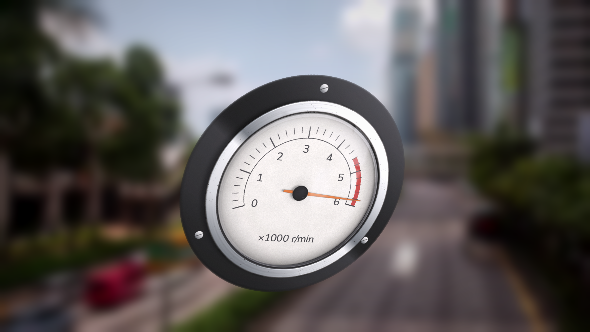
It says 5800 rpm
